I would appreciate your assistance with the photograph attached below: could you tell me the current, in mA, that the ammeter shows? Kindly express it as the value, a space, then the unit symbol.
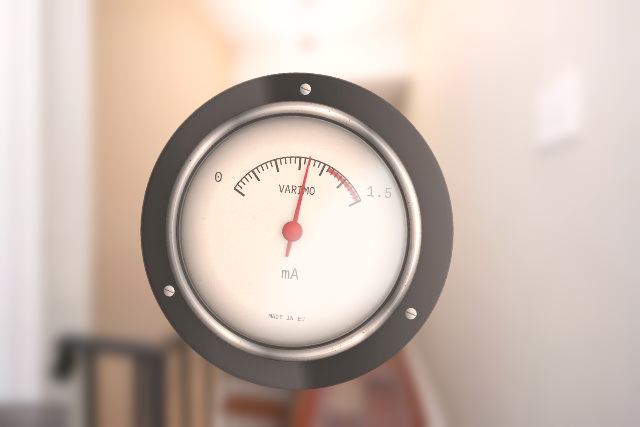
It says 0.85 mA
